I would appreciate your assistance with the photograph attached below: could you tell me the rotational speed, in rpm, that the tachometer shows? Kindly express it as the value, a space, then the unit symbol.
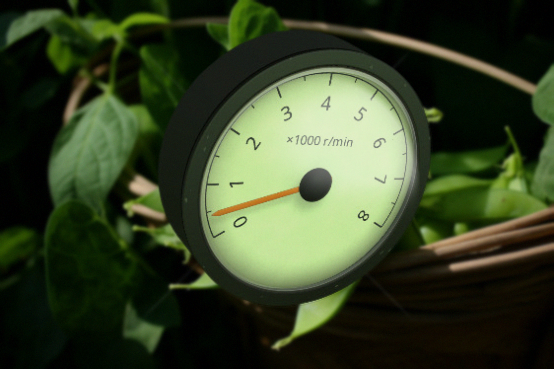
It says 500 rpm
